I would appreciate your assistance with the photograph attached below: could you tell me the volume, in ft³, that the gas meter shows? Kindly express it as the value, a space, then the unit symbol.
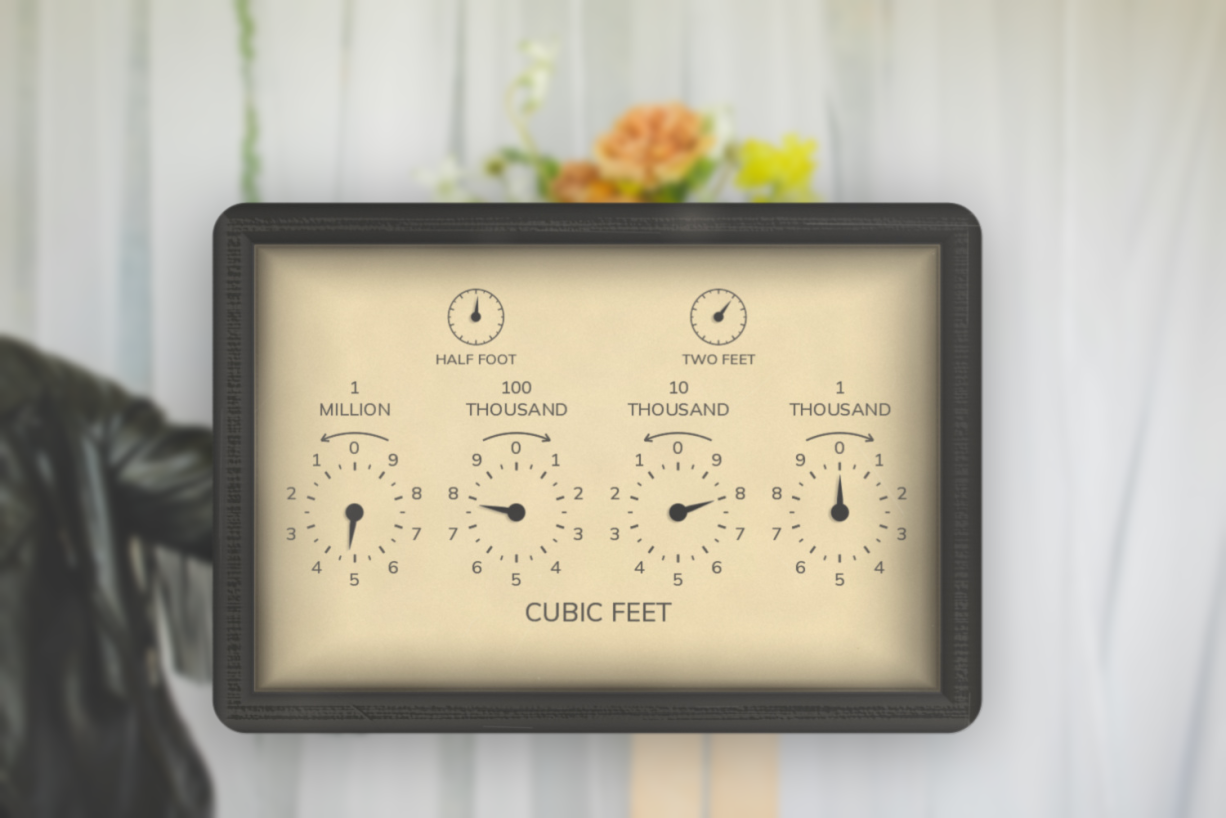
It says 478000 ft³
